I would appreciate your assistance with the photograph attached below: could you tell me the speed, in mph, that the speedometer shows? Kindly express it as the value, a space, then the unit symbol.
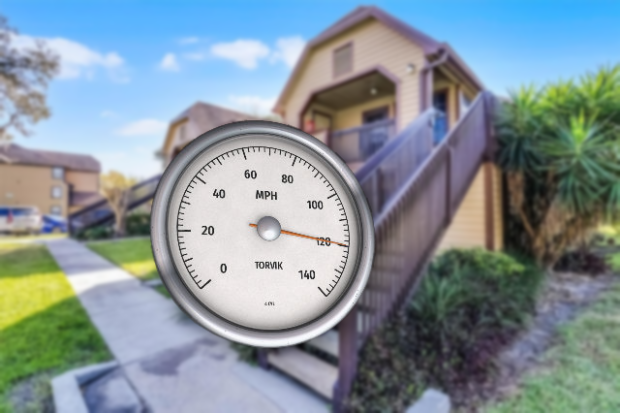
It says 120 mph
